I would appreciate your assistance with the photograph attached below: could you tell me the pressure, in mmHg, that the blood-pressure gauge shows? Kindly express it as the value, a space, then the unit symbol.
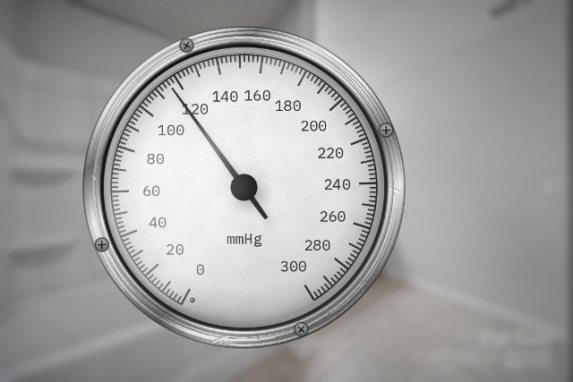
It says 116 mmHg
